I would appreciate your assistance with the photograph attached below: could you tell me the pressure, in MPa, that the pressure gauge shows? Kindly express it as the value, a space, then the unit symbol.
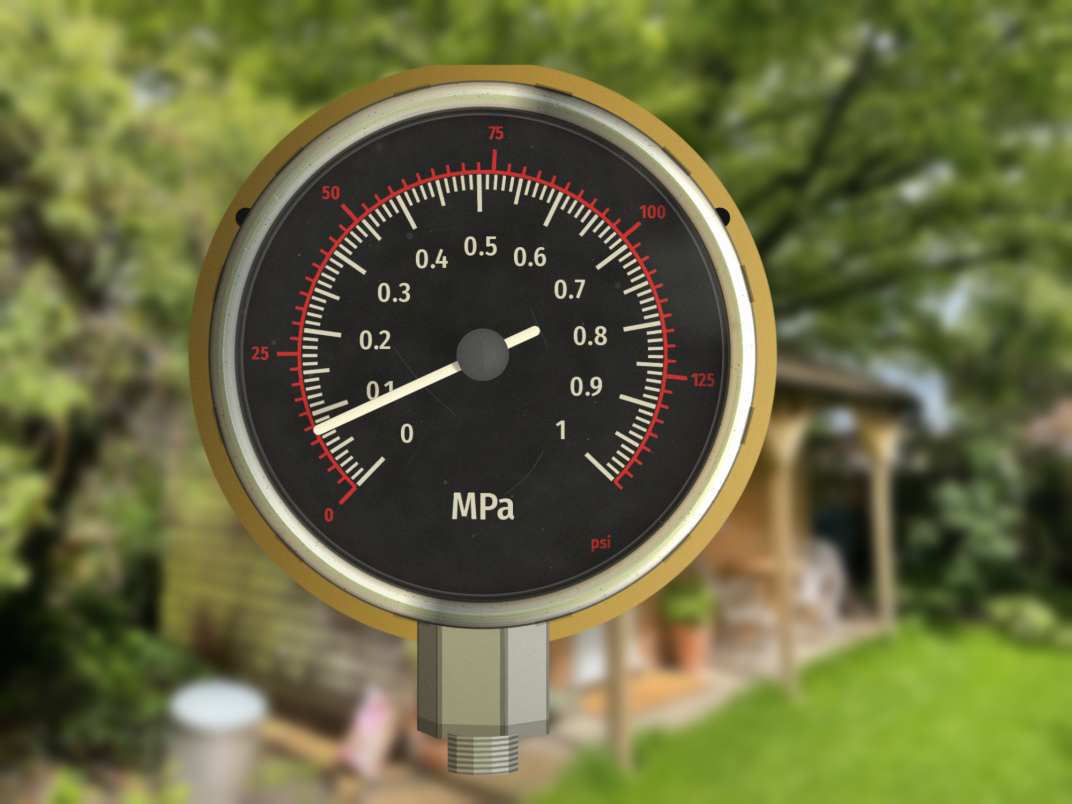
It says 0.08 MPa
